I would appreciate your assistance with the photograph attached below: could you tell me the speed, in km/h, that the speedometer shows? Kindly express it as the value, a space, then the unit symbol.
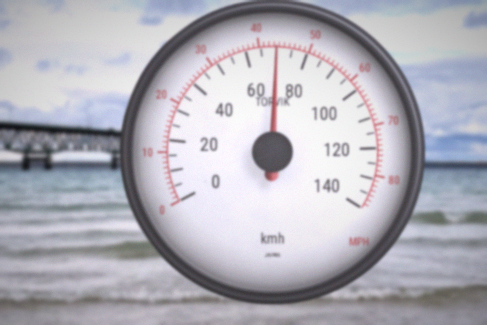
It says 70 km/h
